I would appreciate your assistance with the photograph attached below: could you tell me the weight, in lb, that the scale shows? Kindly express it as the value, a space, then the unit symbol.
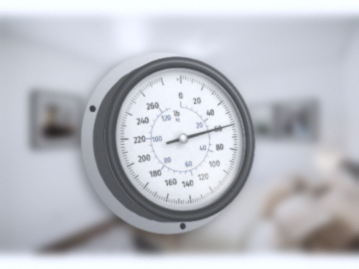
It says 60 lb
